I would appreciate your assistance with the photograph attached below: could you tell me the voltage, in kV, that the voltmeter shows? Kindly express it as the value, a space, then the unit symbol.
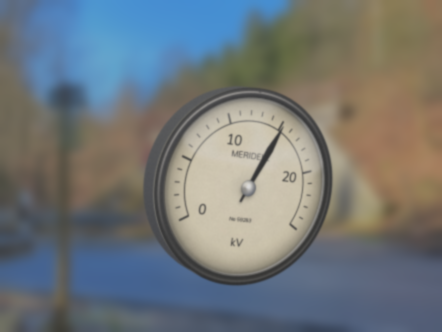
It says 15 kV
